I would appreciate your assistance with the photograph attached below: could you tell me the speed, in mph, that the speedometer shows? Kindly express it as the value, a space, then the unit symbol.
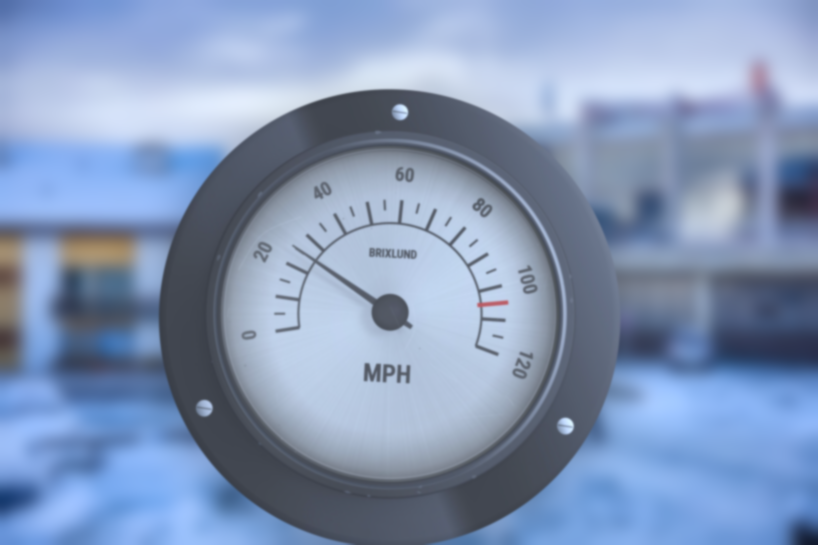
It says 25 mph
